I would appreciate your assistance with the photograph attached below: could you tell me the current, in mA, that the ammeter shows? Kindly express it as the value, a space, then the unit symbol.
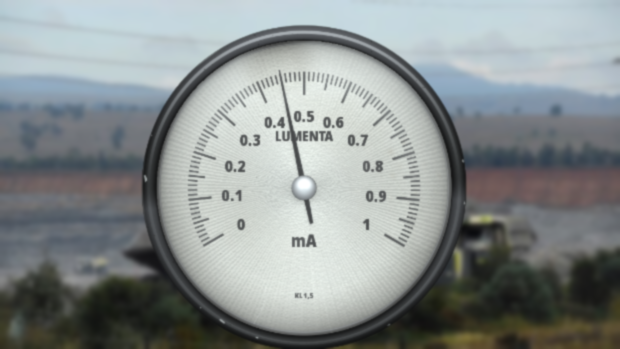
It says 0.45 mA
